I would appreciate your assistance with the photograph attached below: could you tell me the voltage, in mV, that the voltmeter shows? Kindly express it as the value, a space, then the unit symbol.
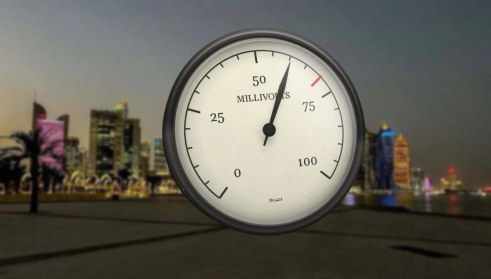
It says 60 mV
